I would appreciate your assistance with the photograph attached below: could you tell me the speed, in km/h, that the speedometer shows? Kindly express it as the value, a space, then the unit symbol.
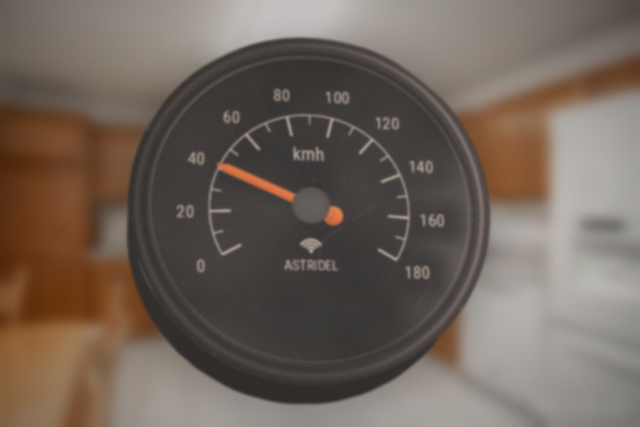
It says 40 km/h
